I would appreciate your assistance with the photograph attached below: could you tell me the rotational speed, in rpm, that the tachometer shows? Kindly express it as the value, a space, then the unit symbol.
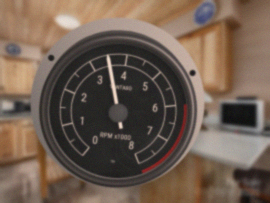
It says 3500 rpm
